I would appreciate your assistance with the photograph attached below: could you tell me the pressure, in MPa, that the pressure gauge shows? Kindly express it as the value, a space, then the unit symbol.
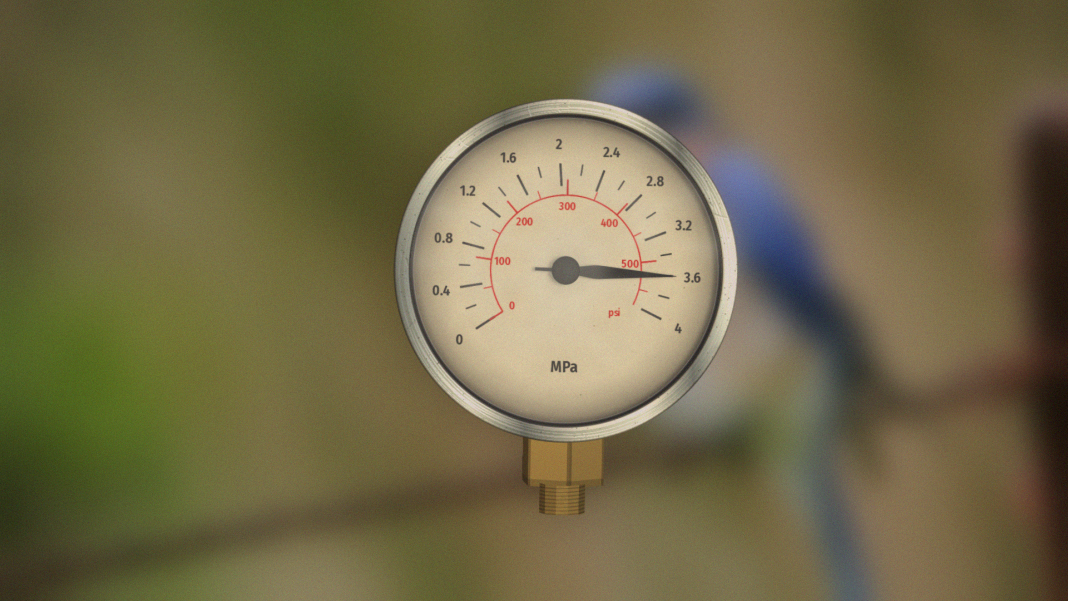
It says 3.6 MPa
